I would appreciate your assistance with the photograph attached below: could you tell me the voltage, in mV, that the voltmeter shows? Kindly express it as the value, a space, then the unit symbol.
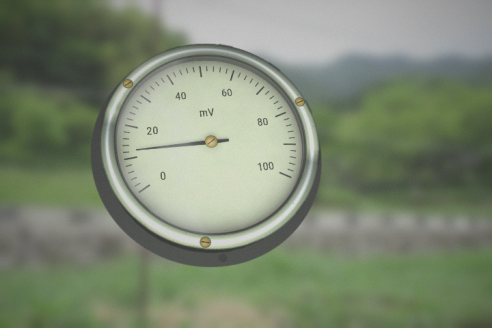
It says 12 mV
